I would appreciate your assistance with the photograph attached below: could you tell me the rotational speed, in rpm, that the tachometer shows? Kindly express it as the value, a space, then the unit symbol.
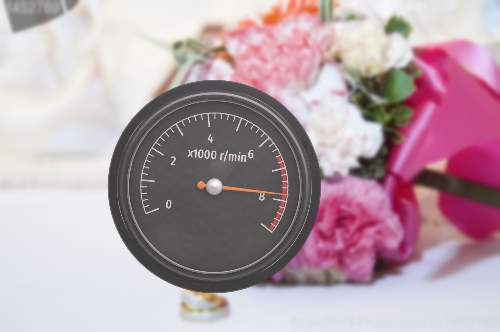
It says 7800 rpm
